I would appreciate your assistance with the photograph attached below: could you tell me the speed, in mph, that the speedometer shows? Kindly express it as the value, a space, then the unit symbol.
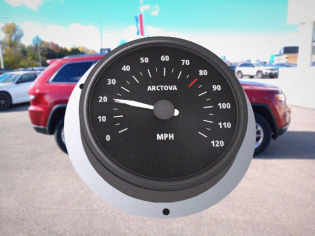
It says 20 mph
